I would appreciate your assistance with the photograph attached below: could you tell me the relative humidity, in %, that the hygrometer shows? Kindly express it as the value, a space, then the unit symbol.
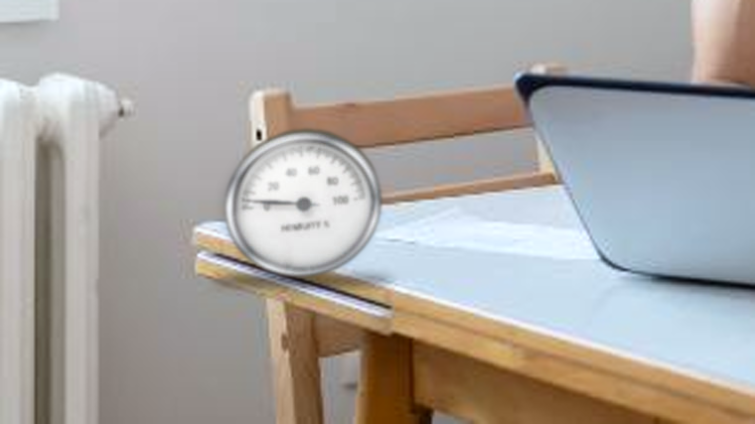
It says 5 %
